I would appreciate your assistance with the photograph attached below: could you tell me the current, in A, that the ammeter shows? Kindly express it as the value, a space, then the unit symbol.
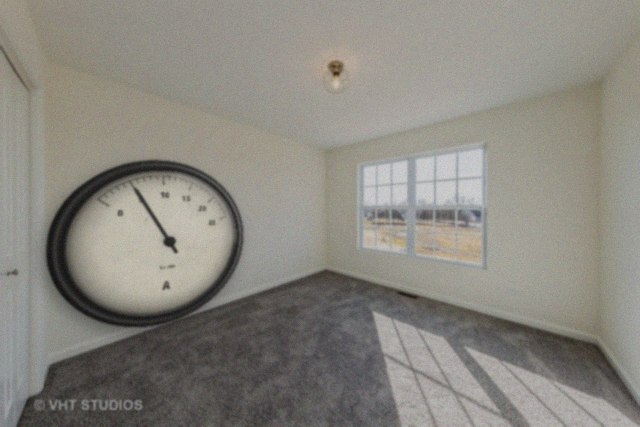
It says 5 A
